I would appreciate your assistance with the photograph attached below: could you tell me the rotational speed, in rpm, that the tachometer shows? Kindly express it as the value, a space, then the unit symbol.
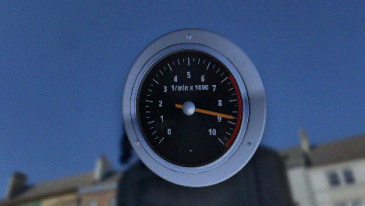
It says 8750 rpm
